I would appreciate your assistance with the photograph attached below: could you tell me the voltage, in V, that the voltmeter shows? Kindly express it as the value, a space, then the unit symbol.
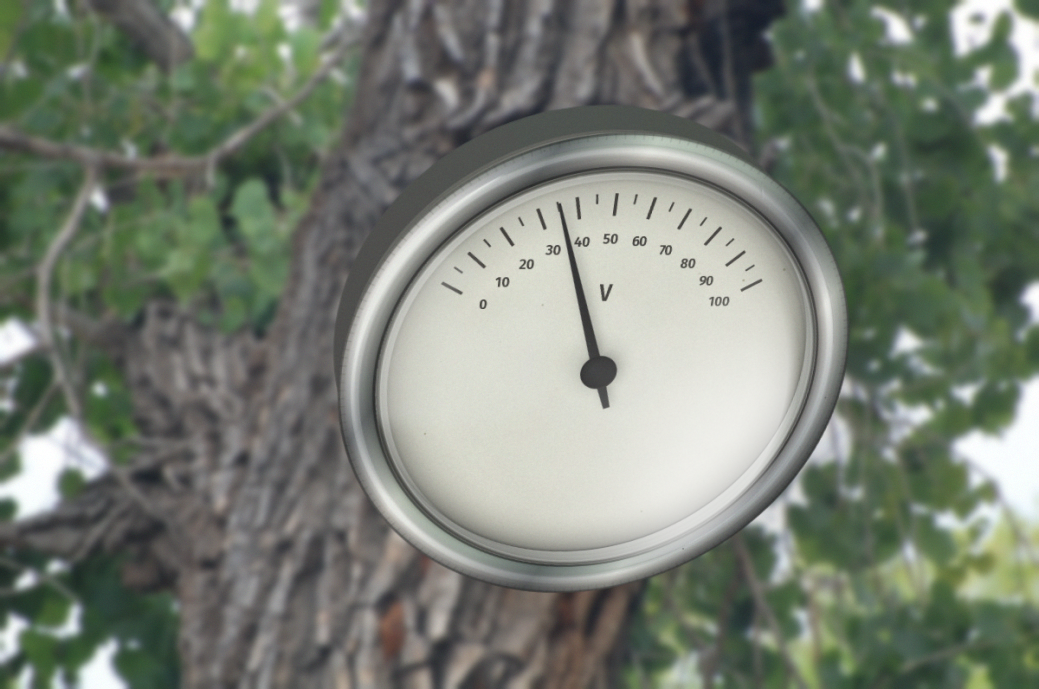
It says 35 V
